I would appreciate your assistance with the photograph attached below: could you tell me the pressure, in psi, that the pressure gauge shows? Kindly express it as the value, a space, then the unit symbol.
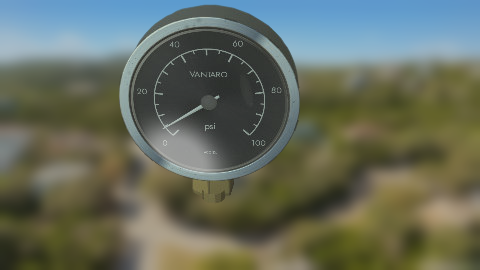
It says 5 psi
